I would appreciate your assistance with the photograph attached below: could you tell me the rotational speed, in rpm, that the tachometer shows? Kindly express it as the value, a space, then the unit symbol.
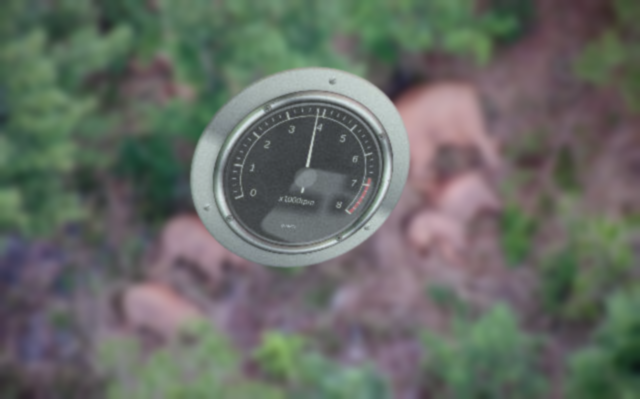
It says 3800 rpm
